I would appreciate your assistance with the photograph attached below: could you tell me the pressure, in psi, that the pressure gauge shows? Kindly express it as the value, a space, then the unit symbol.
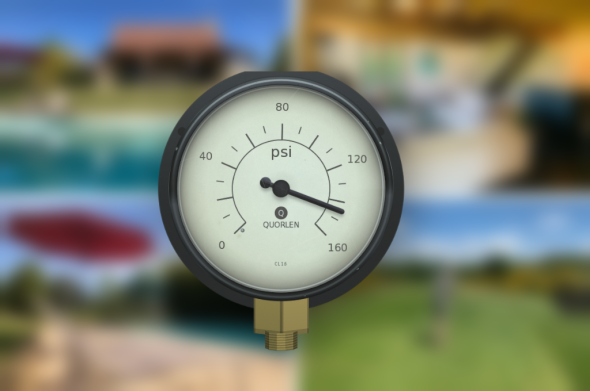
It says 145 psi
